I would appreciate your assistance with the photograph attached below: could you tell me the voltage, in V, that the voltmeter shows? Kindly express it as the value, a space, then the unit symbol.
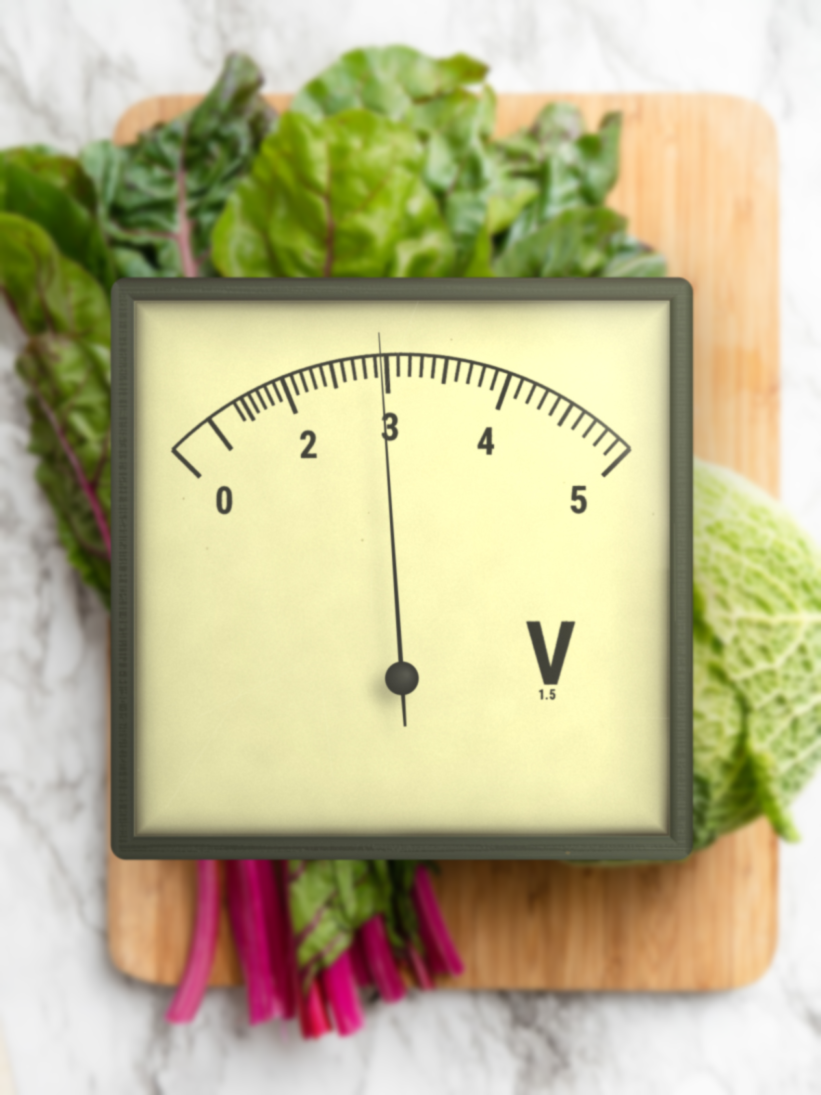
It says 2.95 V
